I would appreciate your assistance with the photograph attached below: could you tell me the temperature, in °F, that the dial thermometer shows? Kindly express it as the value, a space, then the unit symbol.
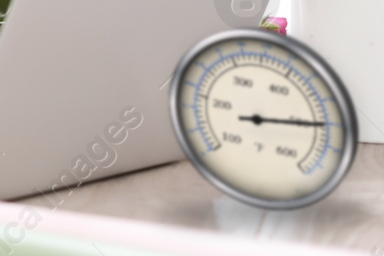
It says 500 °F
